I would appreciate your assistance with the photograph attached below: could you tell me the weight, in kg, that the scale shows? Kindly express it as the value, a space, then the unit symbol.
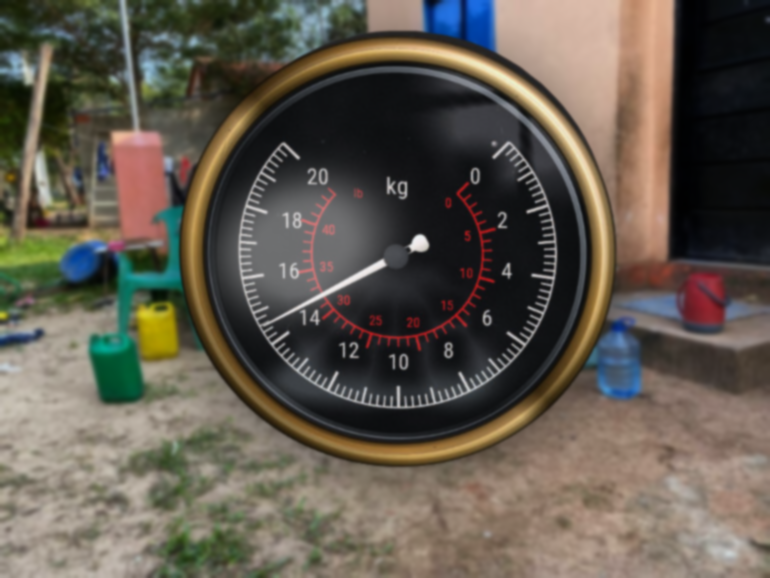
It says 14.6 kg
